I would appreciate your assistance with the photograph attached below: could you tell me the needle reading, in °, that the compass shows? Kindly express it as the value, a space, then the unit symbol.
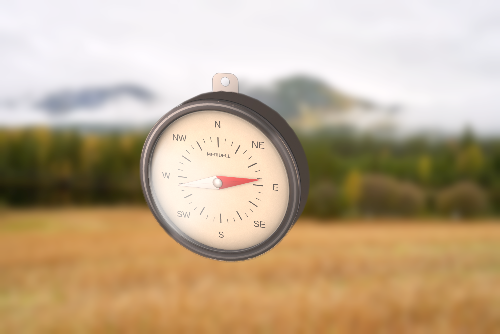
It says 80 °
